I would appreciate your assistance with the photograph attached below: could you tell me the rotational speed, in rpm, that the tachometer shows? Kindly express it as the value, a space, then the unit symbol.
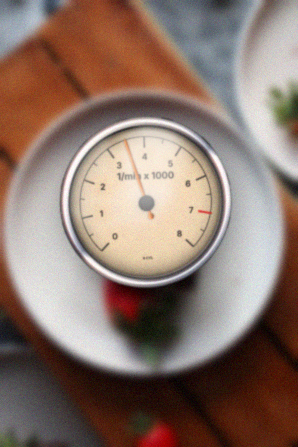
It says 3500 rpm
